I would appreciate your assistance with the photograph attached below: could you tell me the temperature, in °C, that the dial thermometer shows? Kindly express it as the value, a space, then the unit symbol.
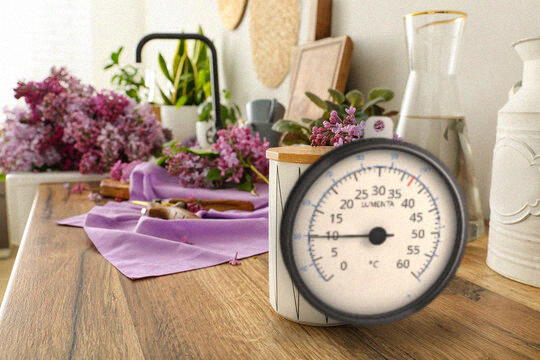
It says 10 °C
